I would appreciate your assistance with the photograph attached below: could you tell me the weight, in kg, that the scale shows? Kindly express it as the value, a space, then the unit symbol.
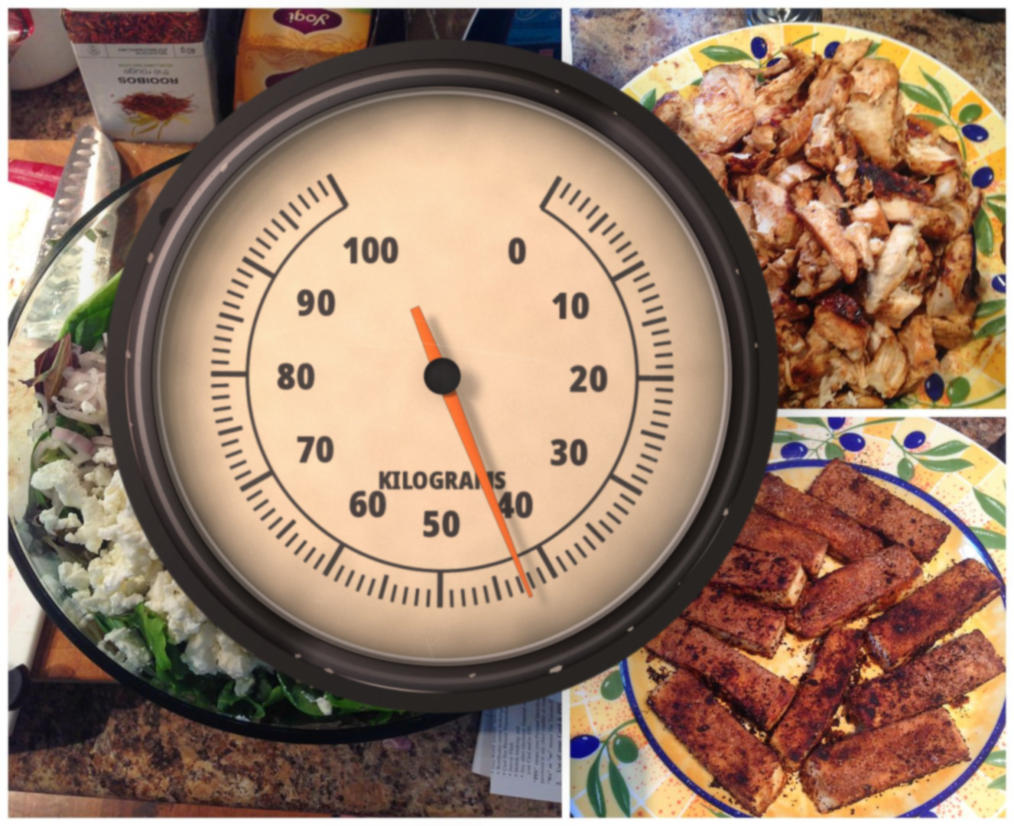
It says 42.5 kg
